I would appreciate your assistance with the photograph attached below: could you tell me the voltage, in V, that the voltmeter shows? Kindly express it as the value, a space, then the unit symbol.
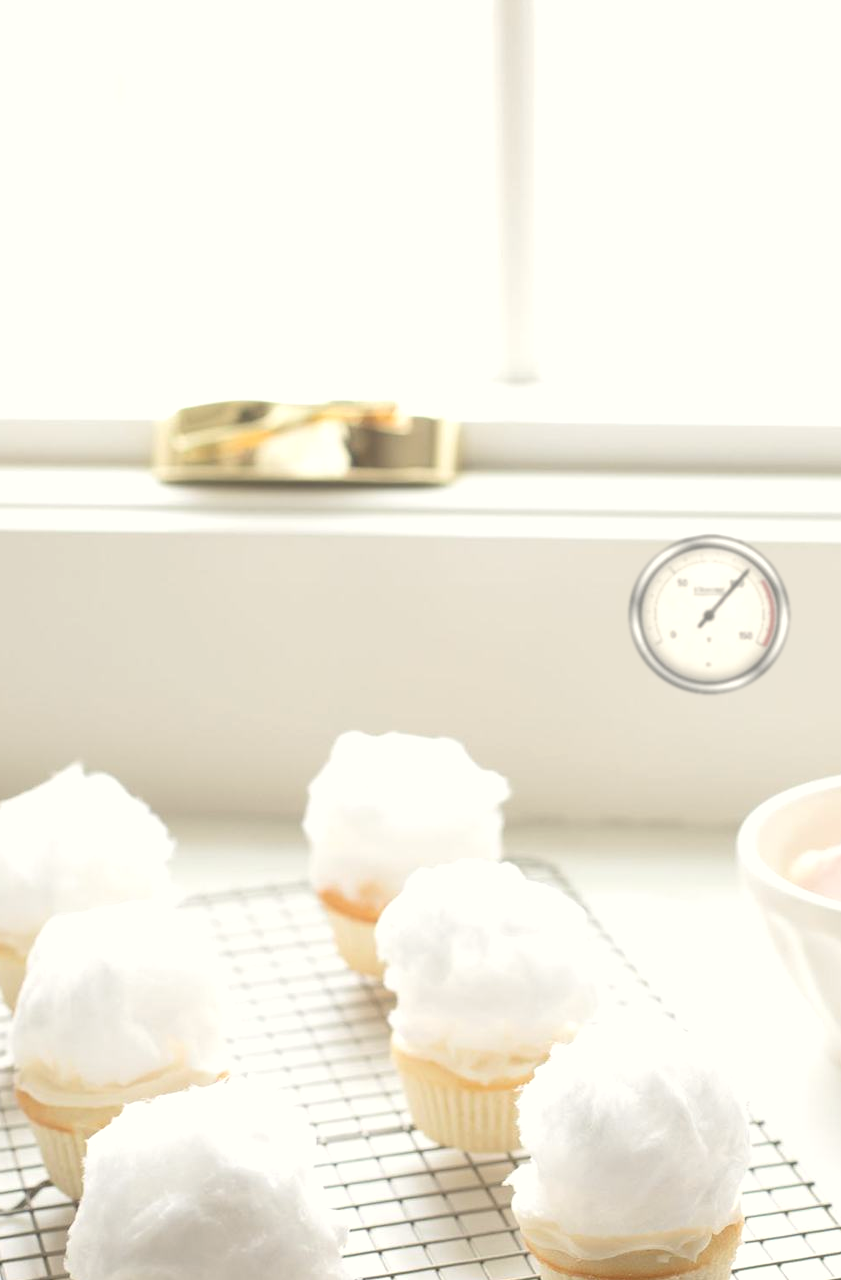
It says 100 V
